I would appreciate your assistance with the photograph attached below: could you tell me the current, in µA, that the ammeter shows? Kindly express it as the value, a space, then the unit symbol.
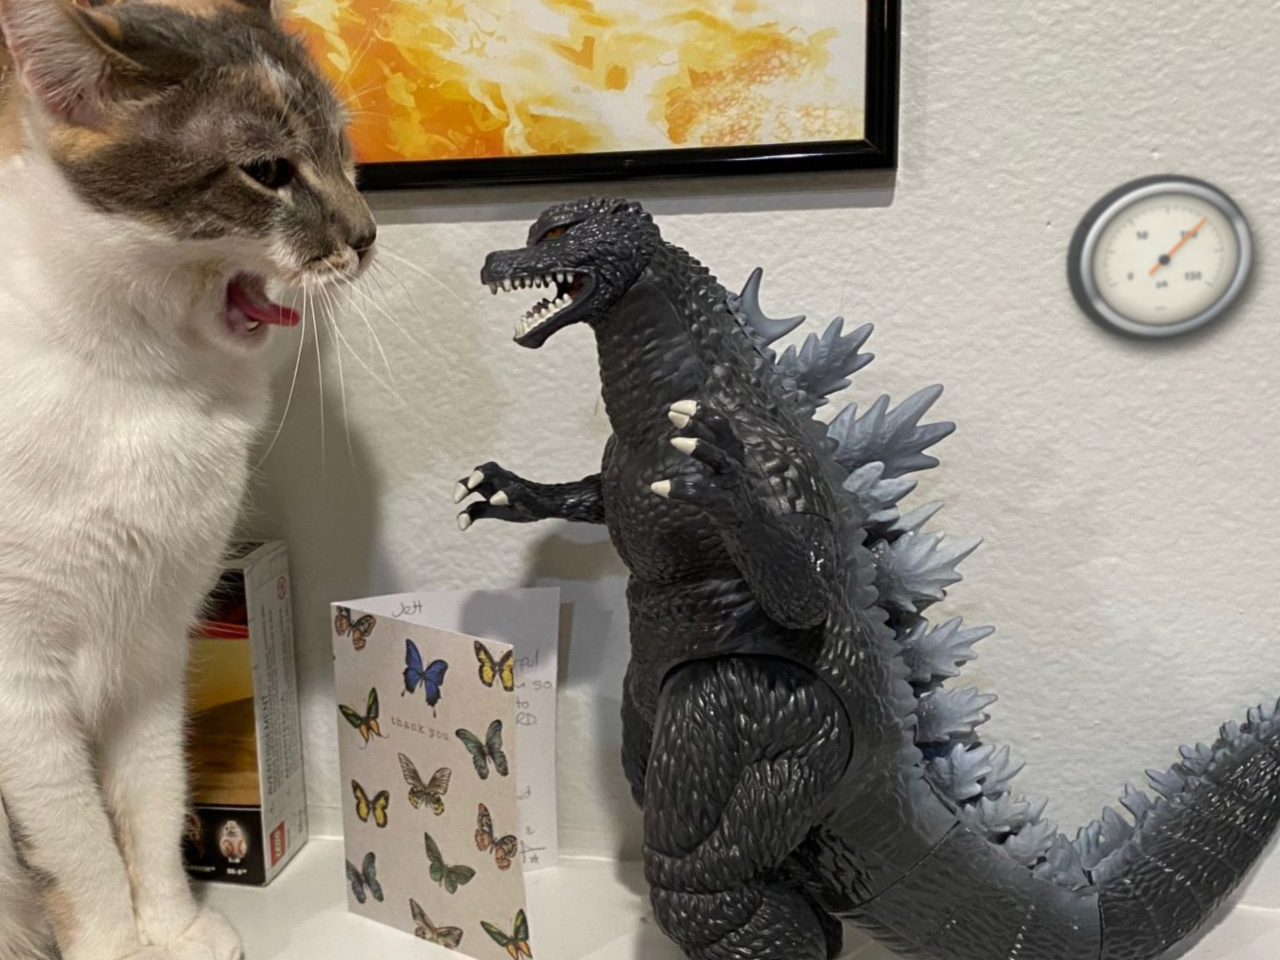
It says 100 µA
